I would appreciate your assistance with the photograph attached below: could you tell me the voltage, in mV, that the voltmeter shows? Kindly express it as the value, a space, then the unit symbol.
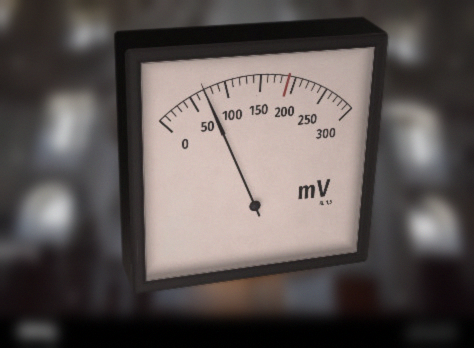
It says 70 mV
